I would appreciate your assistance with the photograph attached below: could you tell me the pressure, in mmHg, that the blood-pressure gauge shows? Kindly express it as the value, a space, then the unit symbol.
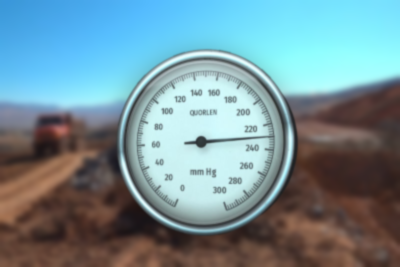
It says 230 mmHg
